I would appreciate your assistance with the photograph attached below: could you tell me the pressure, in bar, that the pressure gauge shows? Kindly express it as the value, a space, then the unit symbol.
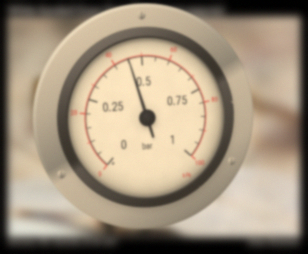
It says 0.45 bar
